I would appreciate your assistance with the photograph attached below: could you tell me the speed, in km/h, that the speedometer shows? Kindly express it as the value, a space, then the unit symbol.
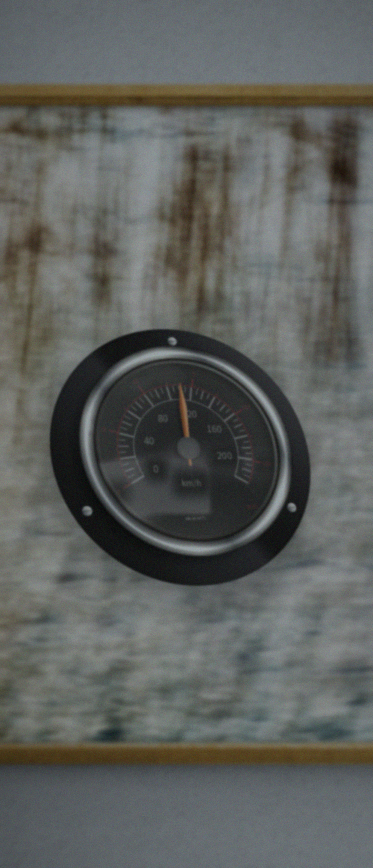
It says 110 km/h
